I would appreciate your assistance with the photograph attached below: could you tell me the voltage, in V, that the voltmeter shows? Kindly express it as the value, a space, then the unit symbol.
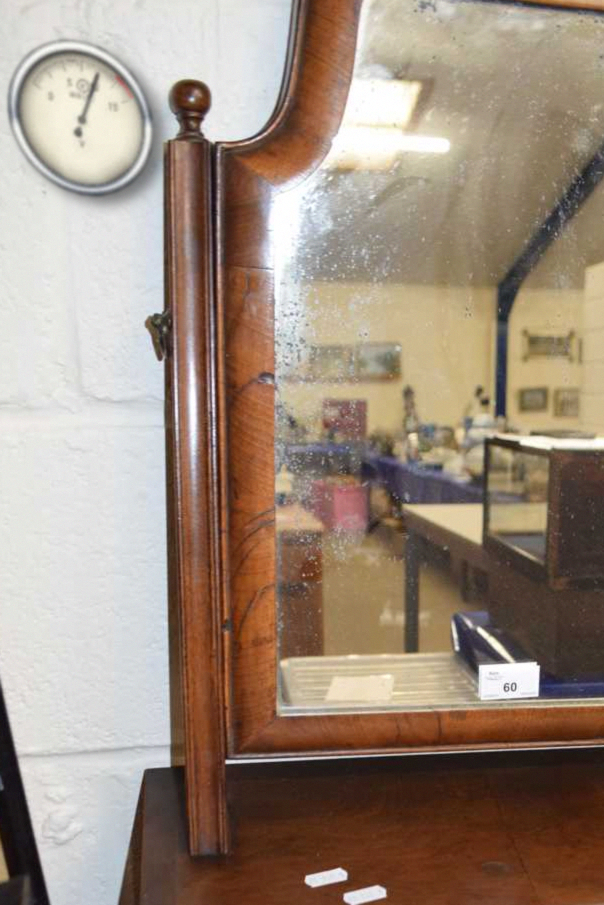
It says 10 V
